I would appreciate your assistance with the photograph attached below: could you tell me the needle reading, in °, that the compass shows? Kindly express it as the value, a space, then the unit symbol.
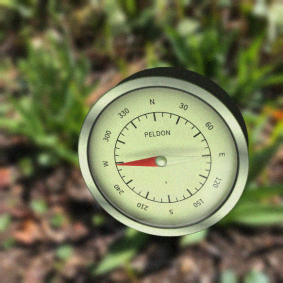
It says 270 °
